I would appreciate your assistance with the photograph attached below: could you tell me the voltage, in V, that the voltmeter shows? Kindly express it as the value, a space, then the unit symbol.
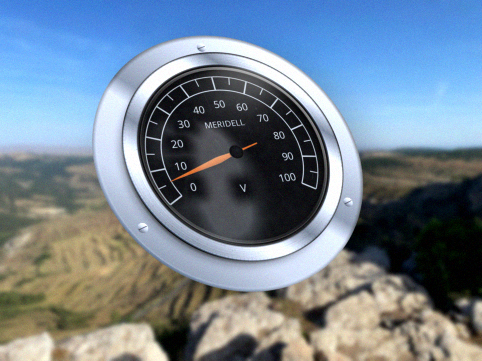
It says 5 V
